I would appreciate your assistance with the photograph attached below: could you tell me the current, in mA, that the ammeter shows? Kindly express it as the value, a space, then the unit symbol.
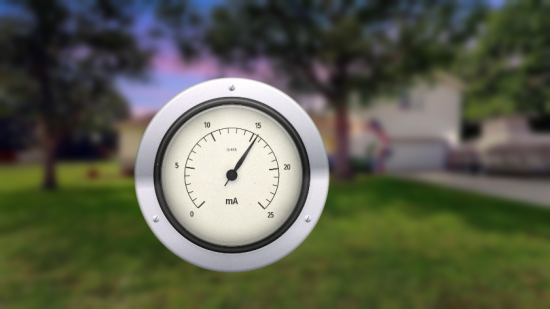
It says 15.5 mA
